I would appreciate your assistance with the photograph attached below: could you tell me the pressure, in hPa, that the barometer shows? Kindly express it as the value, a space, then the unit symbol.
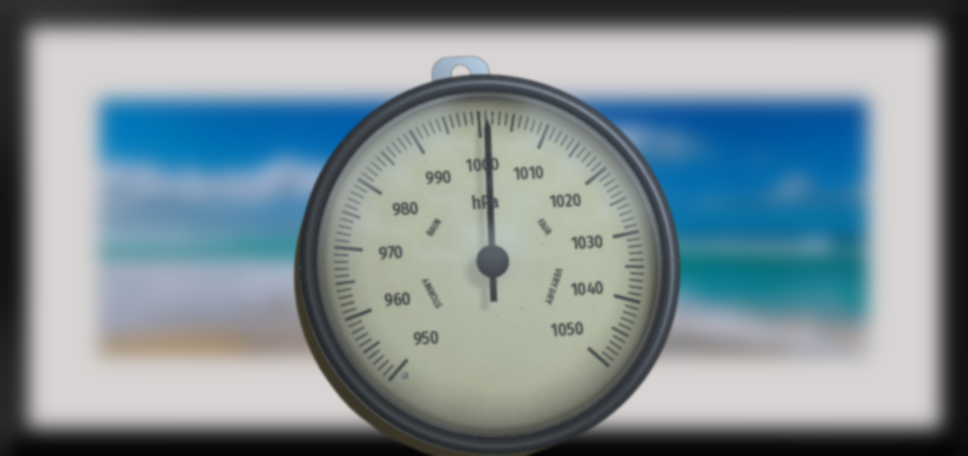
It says 1001 hPa
